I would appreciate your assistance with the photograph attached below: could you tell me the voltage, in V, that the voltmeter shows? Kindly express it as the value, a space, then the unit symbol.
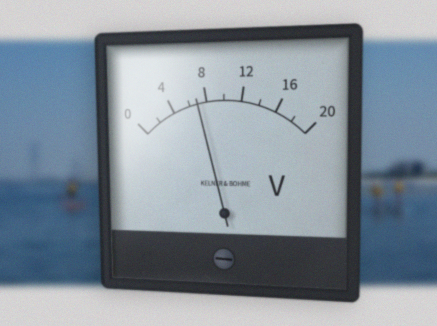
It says 7 V
